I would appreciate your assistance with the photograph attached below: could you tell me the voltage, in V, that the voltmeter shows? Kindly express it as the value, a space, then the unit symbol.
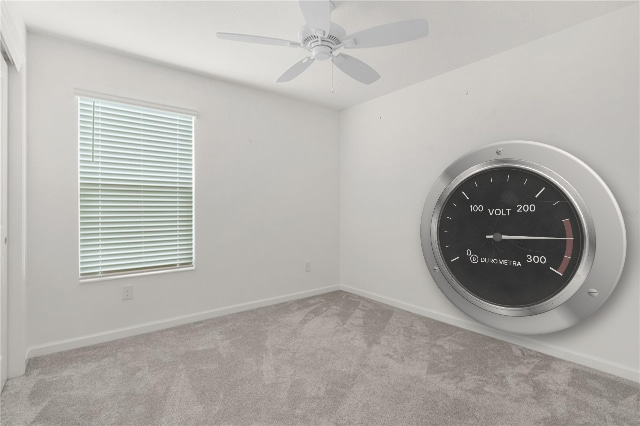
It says 260 V
